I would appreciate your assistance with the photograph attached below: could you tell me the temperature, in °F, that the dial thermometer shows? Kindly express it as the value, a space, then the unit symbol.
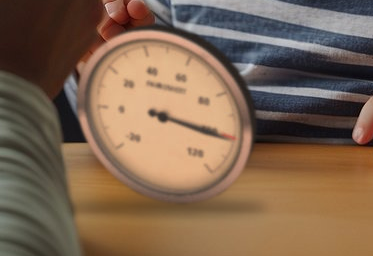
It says 100 °F
